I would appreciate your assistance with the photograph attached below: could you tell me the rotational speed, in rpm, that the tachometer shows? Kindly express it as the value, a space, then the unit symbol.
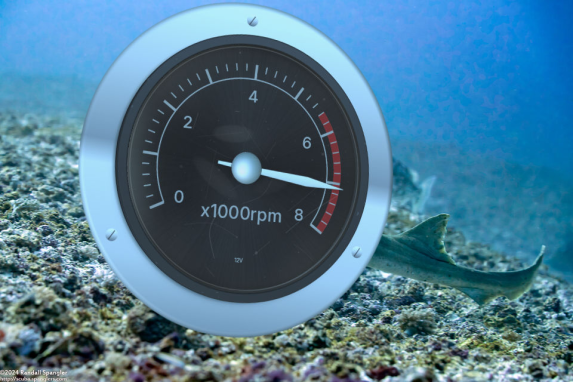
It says 7100 rpm
